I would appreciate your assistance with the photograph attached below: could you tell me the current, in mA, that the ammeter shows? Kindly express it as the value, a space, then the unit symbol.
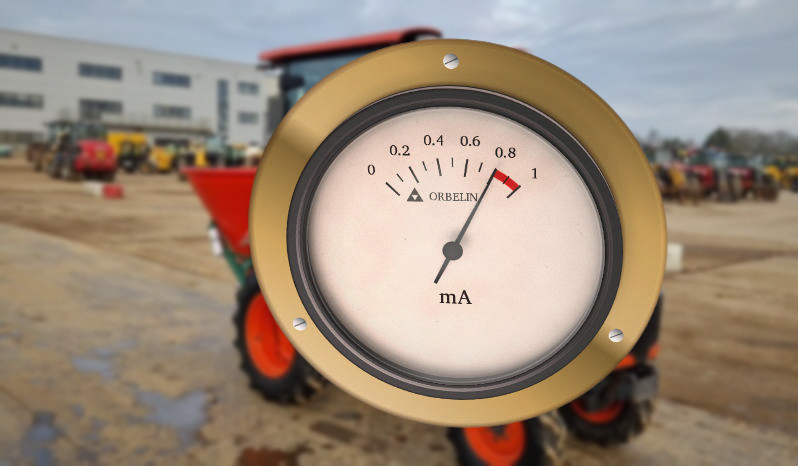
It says 0.8 mA
